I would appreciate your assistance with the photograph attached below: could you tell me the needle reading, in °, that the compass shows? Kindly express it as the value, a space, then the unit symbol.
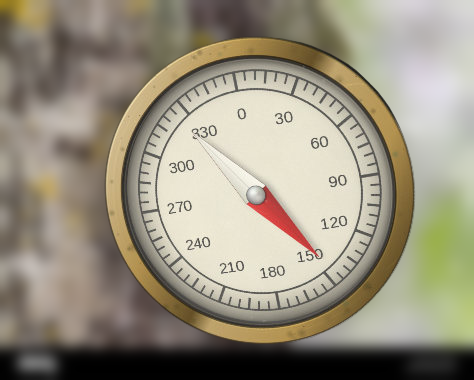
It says 145 °
